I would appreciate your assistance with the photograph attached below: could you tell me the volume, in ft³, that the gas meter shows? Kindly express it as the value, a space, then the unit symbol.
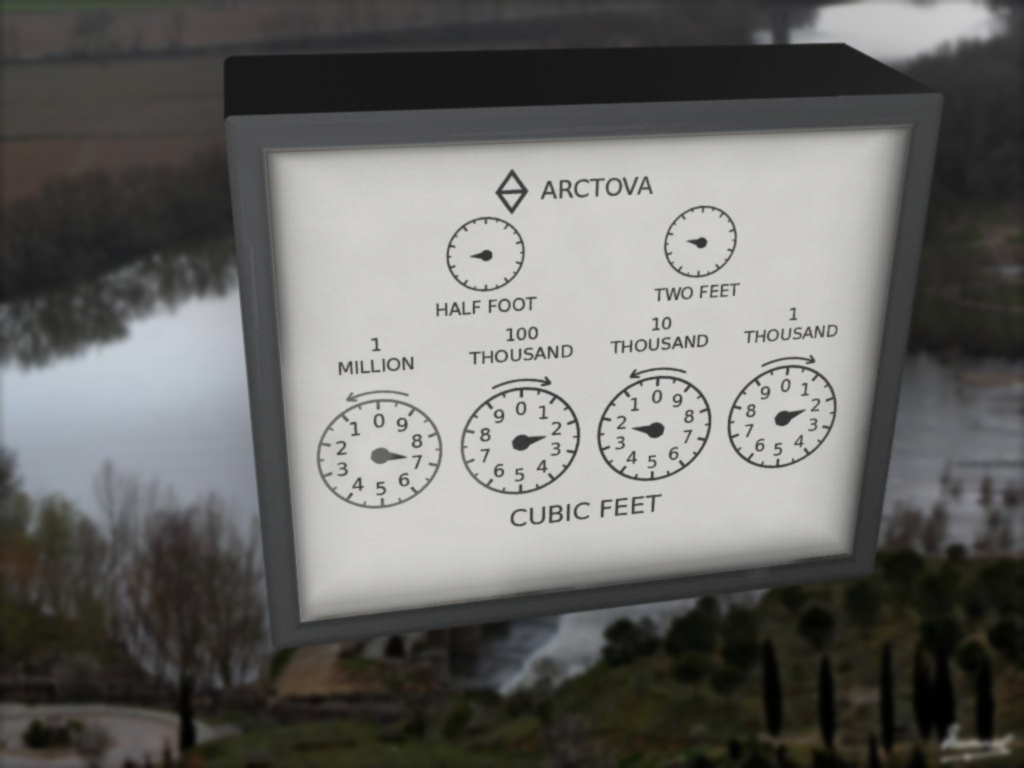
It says 722200 ft³
